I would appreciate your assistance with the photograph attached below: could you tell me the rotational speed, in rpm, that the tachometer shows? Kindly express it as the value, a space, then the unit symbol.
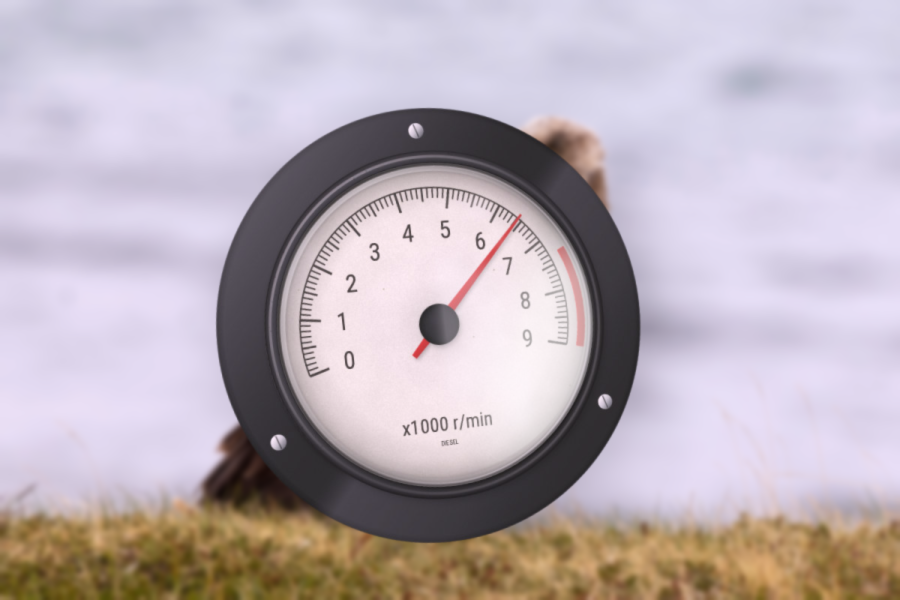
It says 6400 rpm
